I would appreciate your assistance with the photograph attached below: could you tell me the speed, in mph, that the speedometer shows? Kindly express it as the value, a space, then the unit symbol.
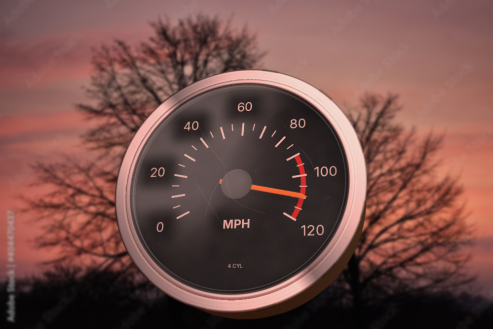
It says 110 mph
